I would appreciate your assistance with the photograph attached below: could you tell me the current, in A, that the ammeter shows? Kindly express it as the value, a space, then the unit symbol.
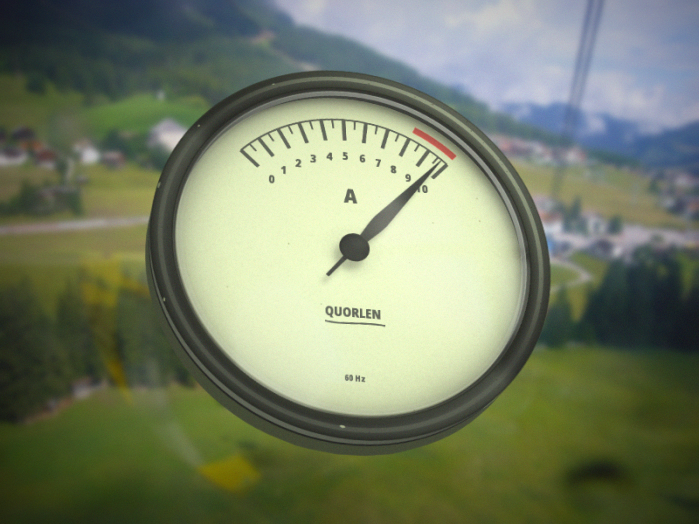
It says 9.75 A
